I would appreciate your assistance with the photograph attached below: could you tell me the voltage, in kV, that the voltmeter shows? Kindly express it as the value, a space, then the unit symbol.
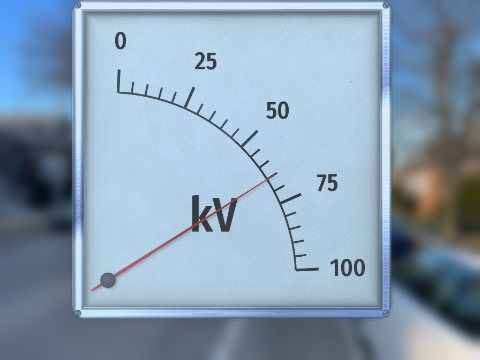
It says 65 kV
